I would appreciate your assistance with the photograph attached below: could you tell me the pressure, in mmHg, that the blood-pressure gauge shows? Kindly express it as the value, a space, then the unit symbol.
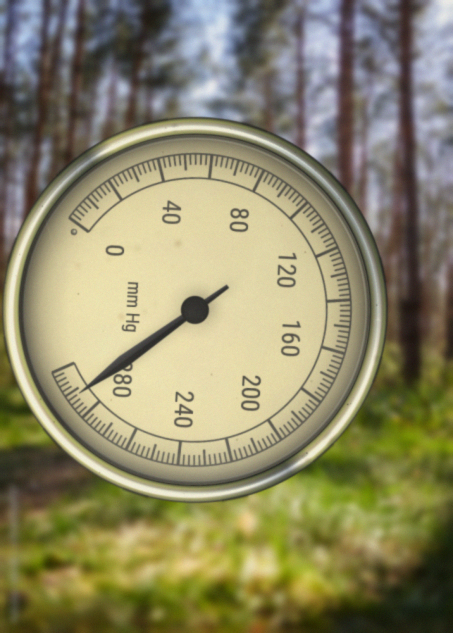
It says 288 mmHg
